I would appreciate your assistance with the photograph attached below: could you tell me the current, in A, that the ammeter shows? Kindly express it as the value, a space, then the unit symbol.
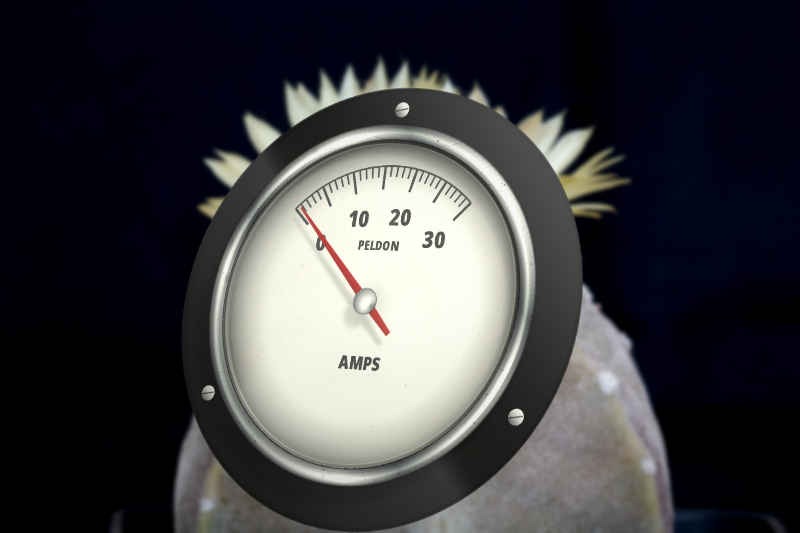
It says 1 A
